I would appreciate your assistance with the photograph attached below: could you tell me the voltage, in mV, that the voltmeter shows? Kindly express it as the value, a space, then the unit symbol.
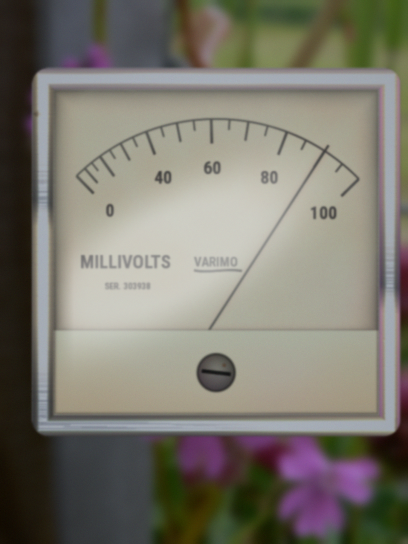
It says 90 mV
